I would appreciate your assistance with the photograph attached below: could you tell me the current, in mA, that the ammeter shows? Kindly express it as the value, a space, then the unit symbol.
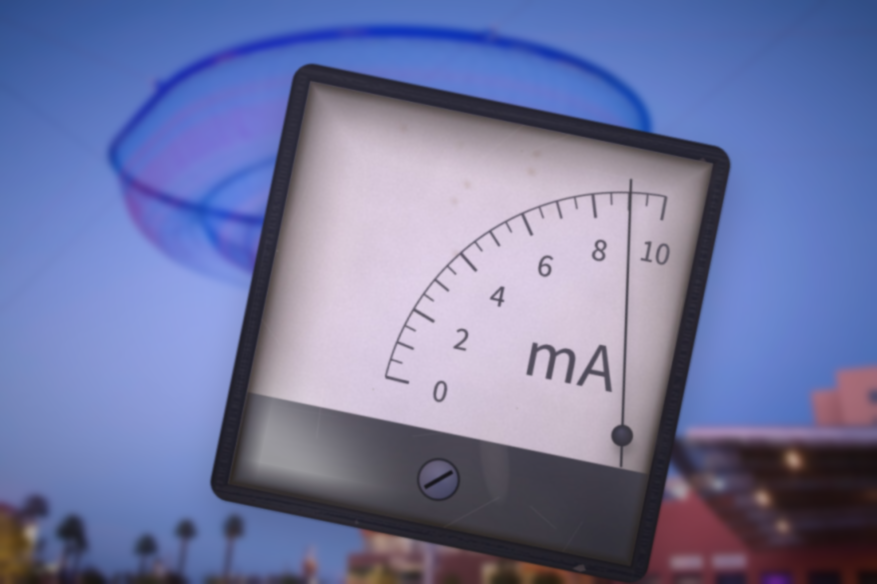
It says 9 mA
